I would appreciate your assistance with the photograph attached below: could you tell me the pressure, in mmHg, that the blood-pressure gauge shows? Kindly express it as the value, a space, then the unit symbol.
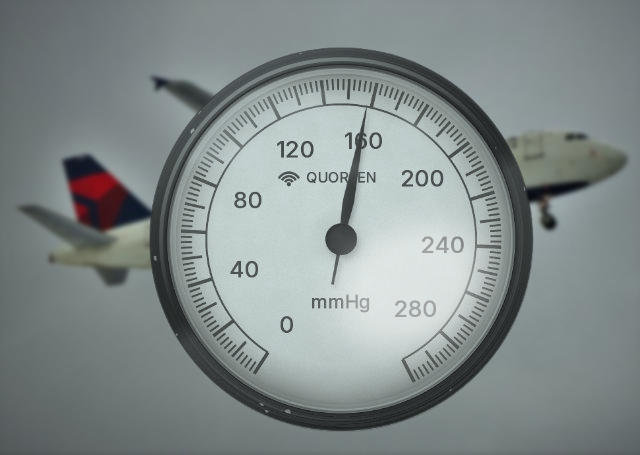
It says 158 mmHg
